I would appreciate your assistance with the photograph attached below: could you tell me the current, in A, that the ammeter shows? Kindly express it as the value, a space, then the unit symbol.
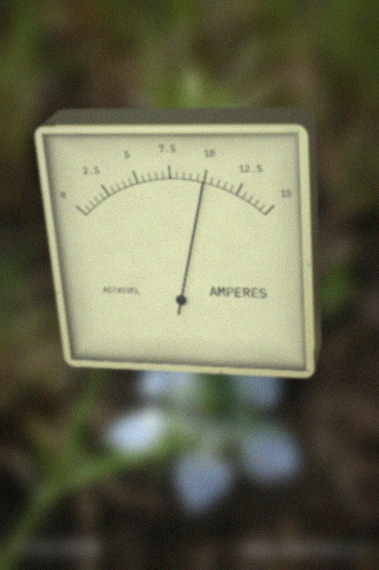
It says 10 A
